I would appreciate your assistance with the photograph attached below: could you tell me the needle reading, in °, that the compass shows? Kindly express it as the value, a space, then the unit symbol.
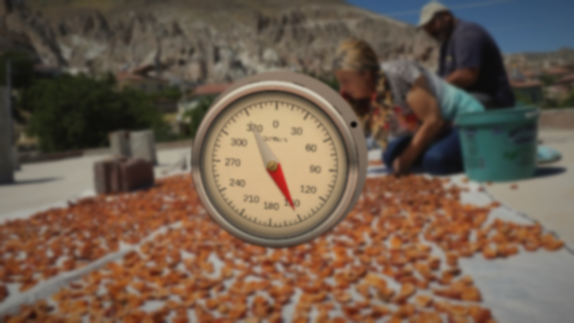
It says 150 °
